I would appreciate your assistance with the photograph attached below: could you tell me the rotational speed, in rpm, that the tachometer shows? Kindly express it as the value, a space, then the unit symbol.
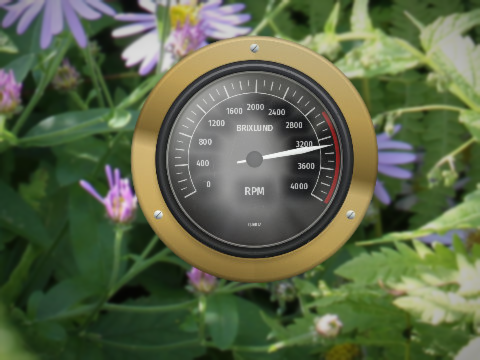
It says 3300 rpm
